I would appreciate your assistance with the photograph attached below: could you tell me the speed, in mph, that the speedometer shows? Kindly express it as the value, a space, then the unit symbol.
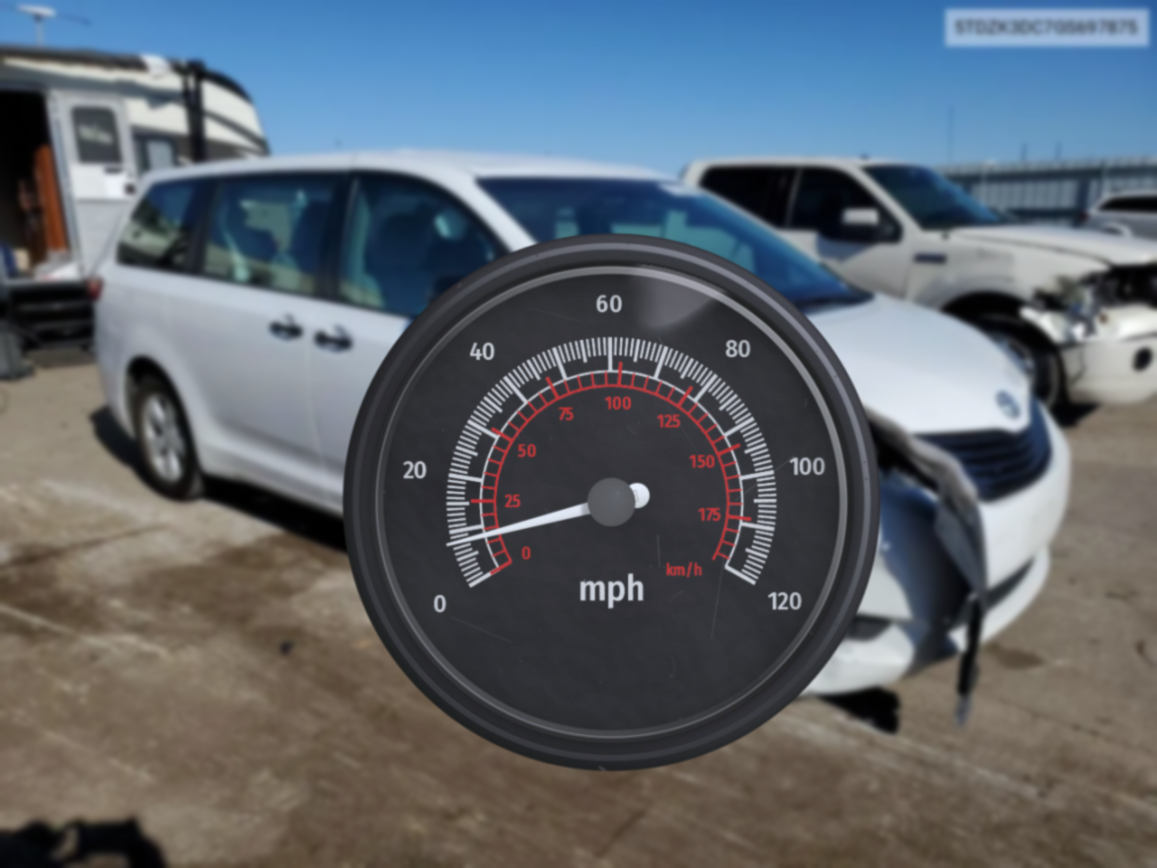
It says 8 mph
